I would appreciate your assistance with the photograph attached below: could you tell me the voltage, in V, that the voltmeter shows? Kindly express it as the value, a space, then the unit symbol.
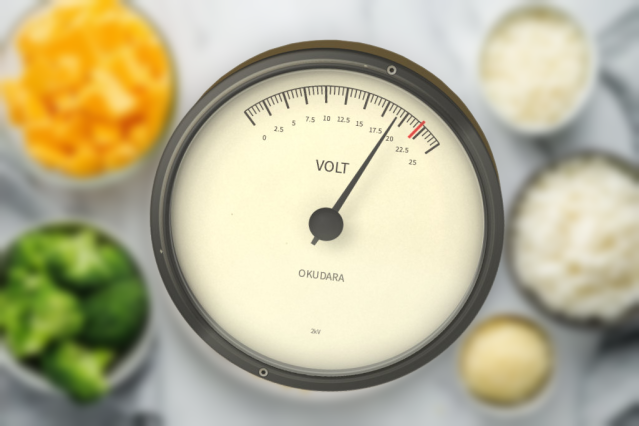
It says 19 V
